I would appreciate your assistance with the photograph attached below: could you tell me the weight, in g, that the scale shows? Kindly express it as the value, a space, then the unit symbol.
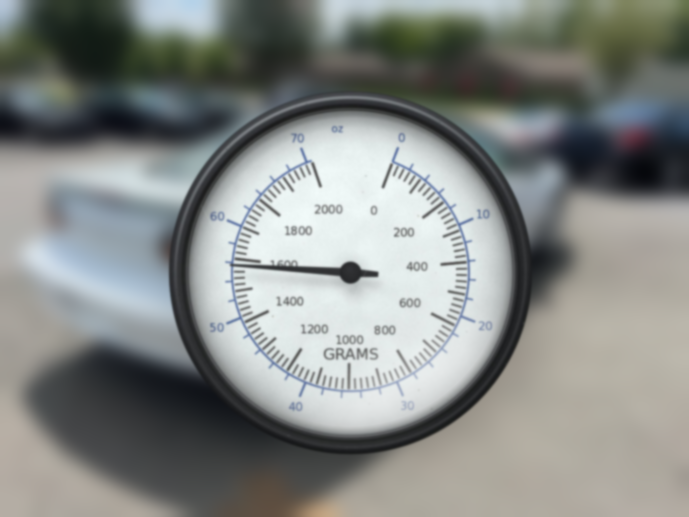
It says 1580 g
